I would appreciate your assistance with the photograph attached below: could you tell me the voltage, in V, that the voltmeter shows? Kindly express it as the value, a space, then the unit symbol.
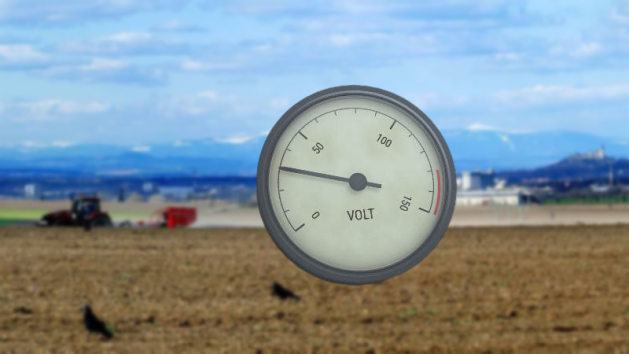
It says 30 V
